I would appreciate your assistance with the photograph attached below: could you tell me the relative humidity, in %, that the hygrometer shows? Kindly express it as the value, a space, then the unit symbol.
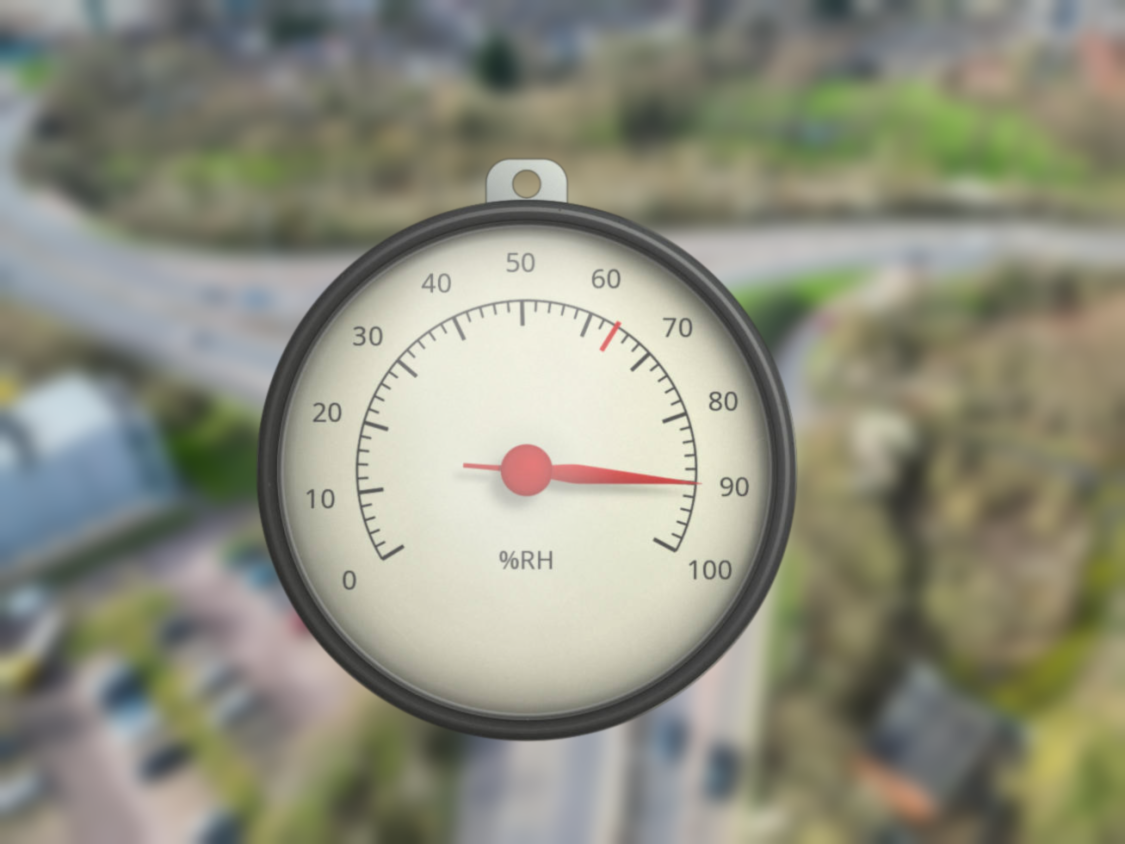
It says 90 %
